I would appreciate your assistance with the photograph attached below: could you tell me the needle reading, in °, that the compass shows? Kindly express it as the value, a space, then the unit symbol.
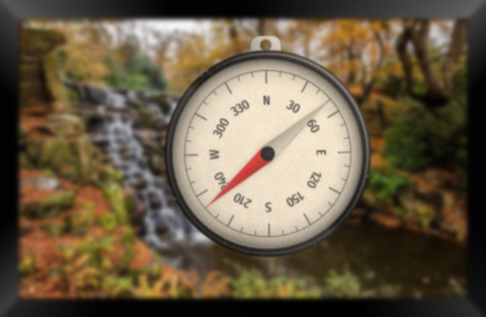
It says 230 °
